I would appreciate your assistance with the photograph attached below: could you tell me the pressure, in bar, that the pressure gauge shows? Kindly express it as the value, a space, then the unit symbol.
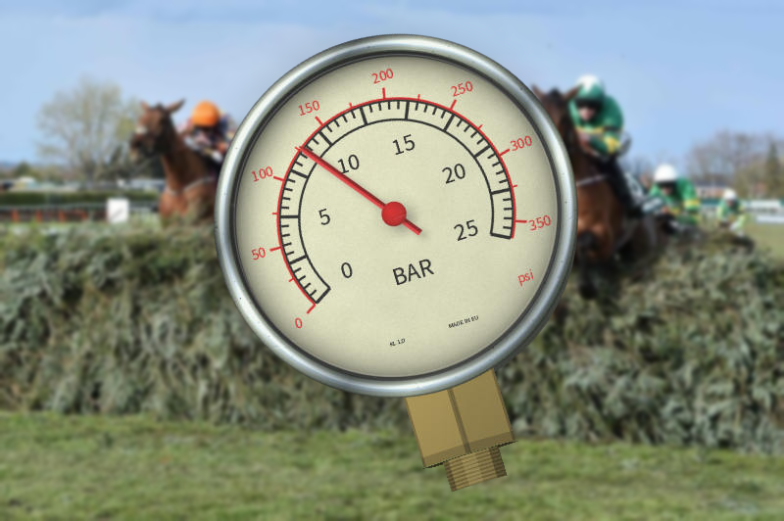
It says 8.75 bar
